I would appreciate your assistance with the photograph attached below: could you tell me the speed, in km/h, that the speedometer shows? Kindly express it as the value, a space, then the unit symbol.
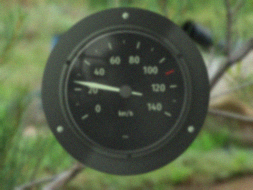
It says 25 km/h
